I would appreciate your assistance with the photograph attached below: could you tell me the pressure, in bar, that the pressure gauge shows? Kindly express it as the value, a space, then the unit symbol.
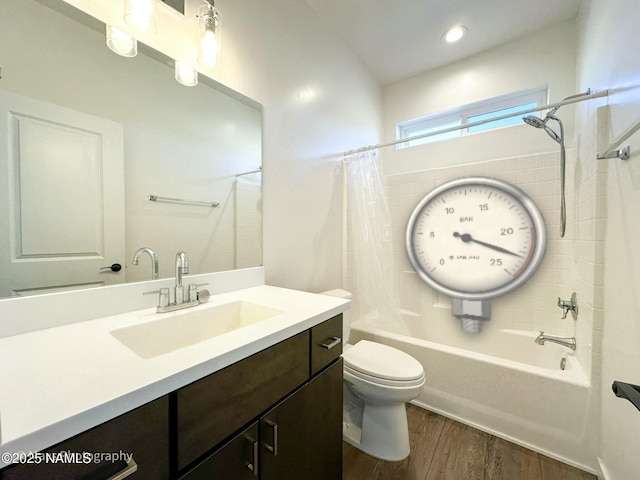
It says 23 bar
